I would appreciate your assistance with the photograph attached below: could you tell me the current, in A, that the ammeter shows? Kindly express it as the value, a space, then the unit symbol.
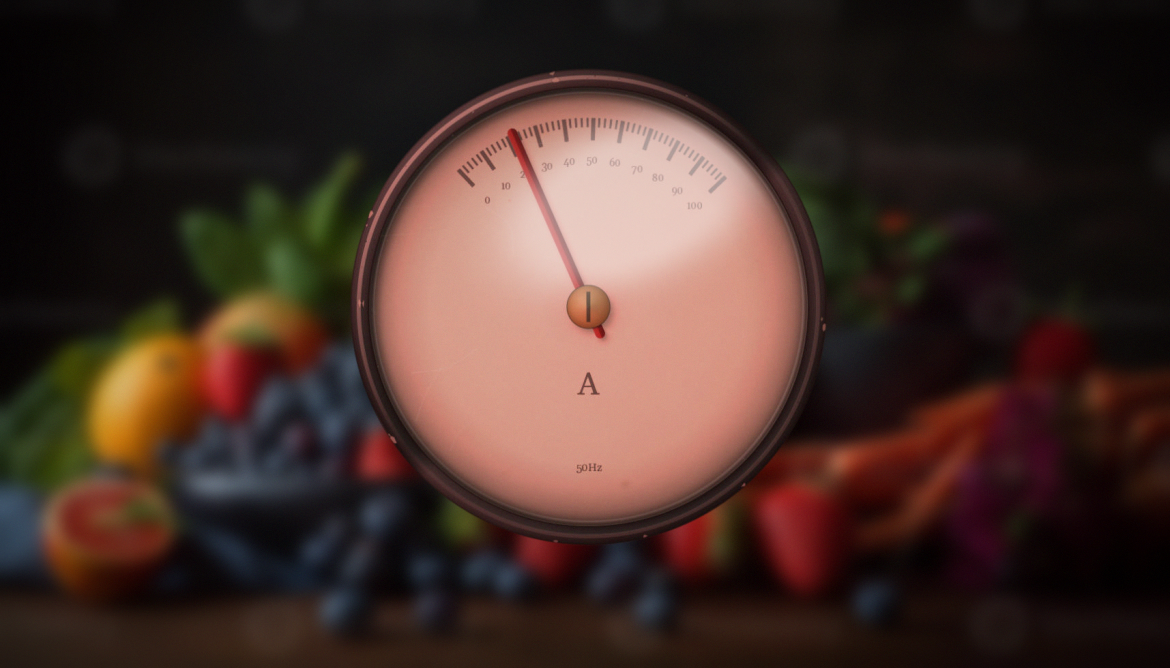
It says 22 A
